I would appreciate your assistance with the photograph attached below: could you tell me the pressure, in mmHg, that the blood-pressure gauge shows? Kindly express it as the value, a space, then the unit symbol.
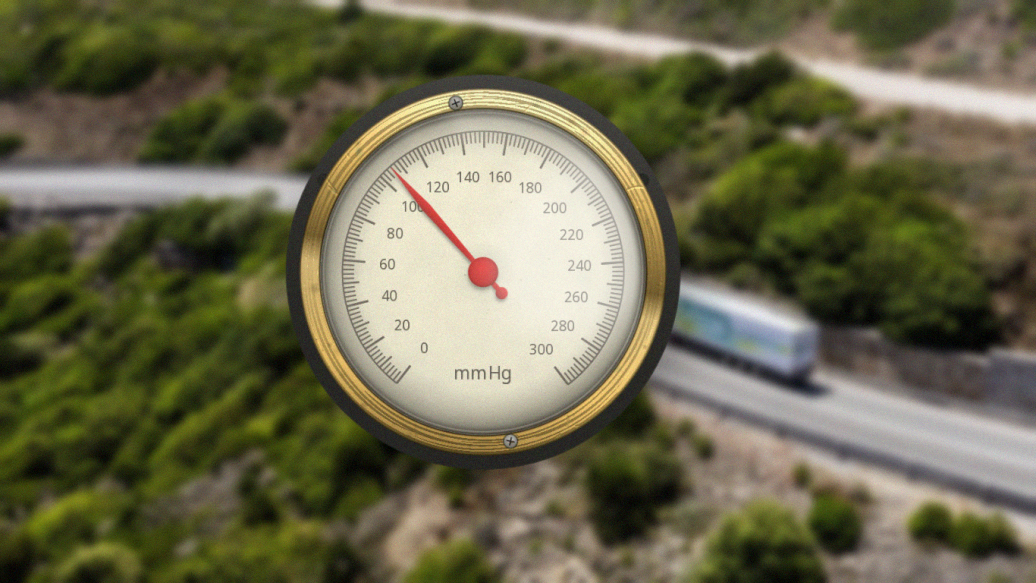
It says 106 mmHg
